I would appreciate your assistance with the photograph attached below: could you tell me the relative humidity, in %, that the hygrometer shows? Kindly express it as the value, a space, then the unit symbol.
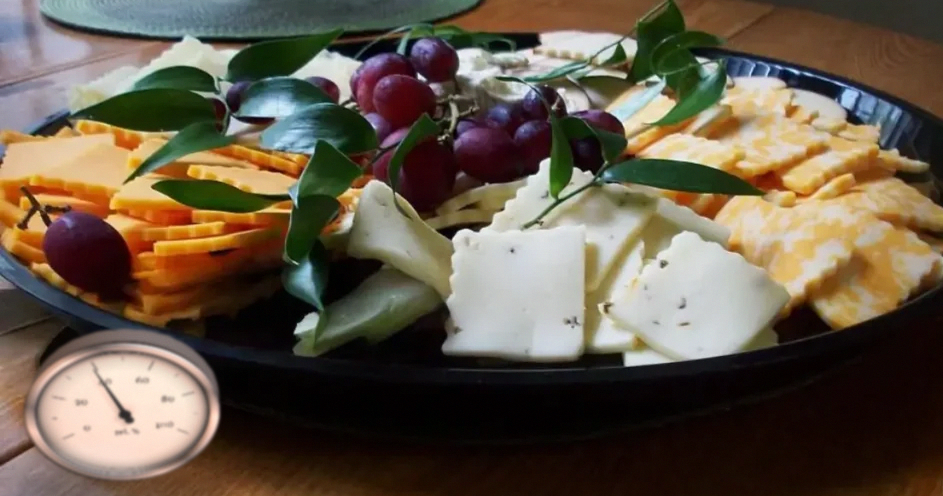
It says 40 %
